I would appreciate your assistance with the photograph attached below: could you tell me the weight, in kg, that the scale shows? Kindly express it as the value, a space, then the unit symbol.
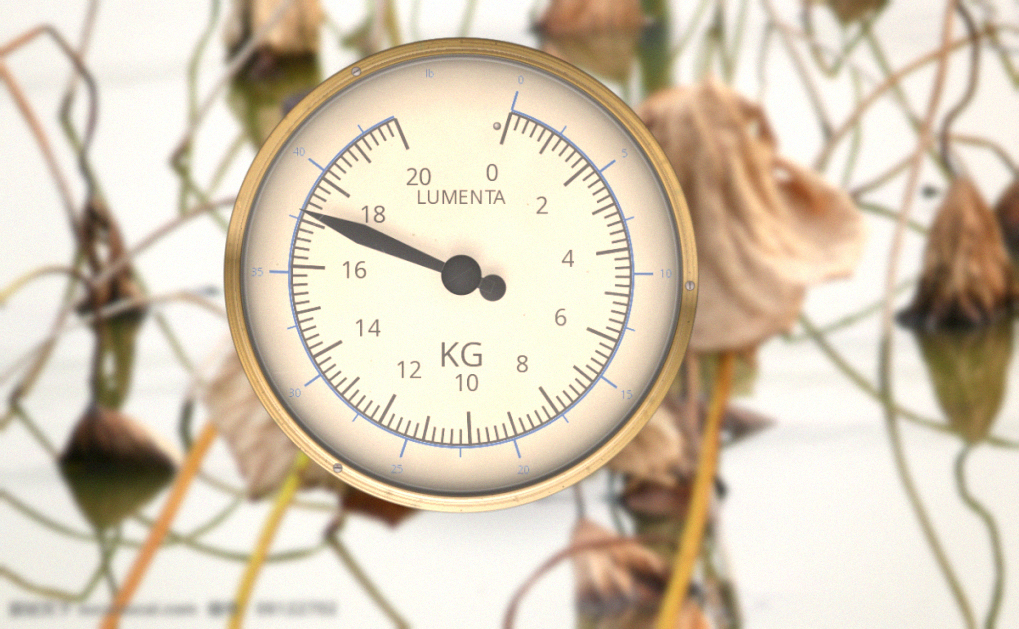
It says 17.2 kg
